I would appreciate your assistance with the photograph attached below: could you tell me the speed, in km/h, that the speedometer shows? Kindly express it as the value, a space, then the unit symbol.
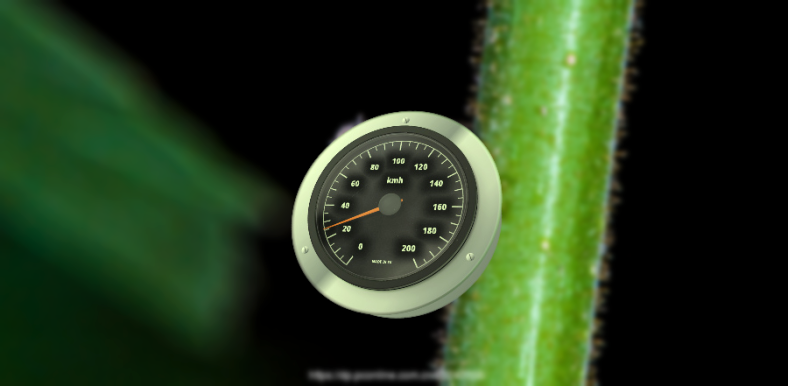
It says 25 km/h
